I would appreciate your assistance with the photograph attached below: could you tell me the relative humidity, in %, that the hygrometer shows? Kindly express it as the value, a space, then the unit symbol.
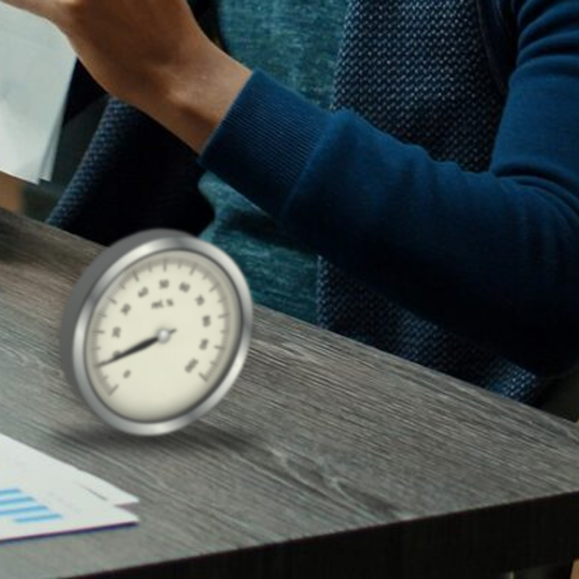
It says 10 %
